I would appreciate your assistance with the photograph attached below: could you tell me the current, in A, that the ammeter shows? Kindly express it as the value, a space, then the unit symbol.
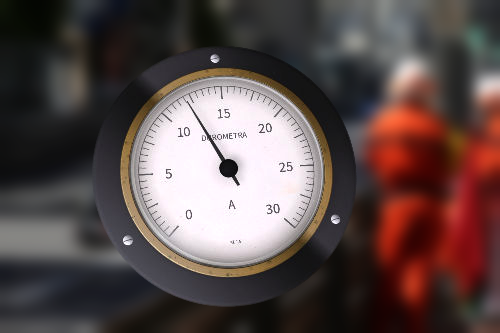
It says 12 A
